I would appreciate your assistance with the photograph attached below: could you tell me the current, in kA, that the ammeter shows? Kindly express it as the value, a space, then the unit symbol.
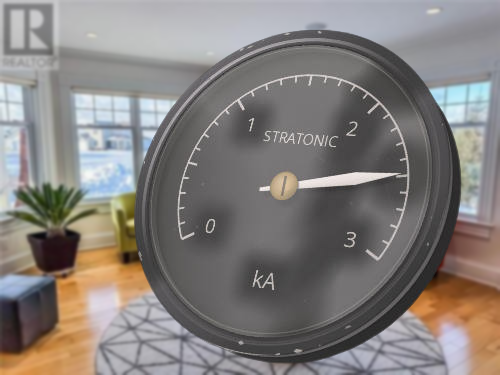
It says 2.5 kA
